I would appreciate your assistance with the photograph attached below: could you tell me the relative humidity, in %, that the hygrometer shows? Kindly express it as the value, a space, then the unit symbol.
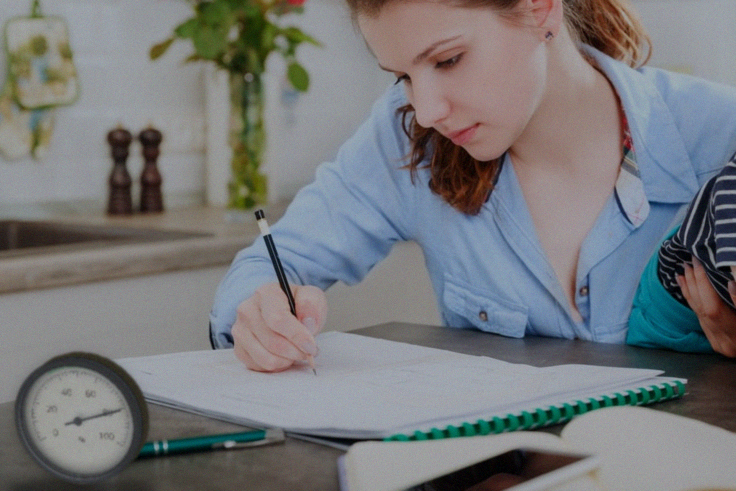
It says 80 %
